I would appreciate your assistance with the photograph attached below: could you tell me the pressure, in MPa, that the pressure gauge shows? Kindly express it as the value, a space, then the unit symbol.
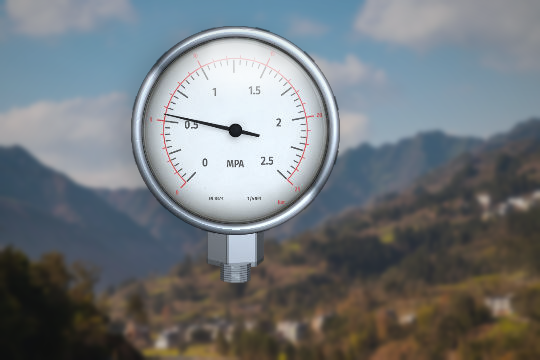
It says 0.55 MPa
